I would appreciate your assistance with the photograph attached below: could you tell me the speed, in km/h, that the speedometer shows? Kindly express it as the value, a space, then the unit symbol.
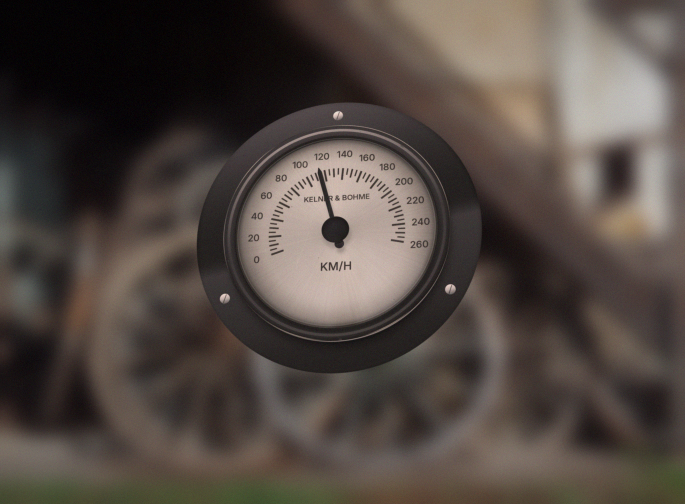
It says 115 km/h
